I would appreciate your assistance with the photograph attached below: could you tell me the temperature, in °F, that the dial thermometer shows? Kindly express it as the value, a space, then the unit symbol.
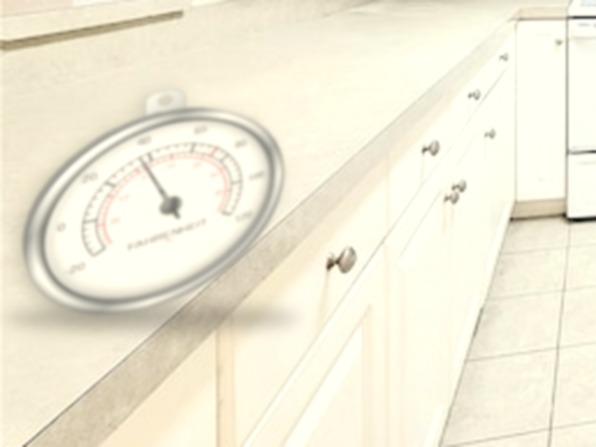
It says 36 °F
